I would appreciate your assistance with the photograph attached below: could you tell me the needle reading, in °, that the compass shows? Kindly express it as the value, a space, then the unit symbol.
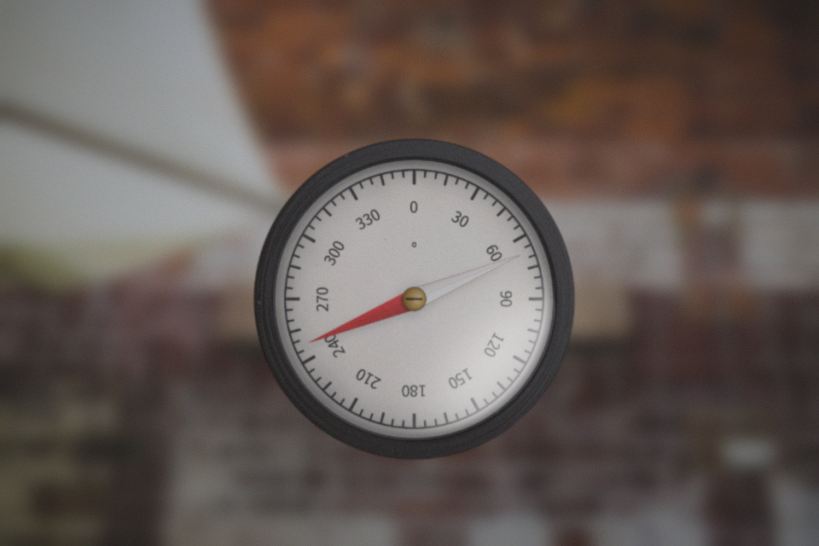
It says 247.5 °
